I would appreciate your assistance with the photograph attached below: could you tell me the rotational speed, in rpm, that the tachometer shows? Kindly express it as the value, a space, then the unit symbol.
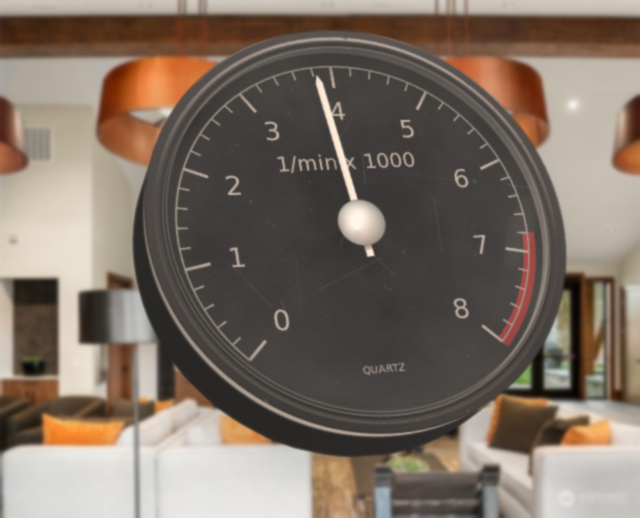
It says 3800 rpm
